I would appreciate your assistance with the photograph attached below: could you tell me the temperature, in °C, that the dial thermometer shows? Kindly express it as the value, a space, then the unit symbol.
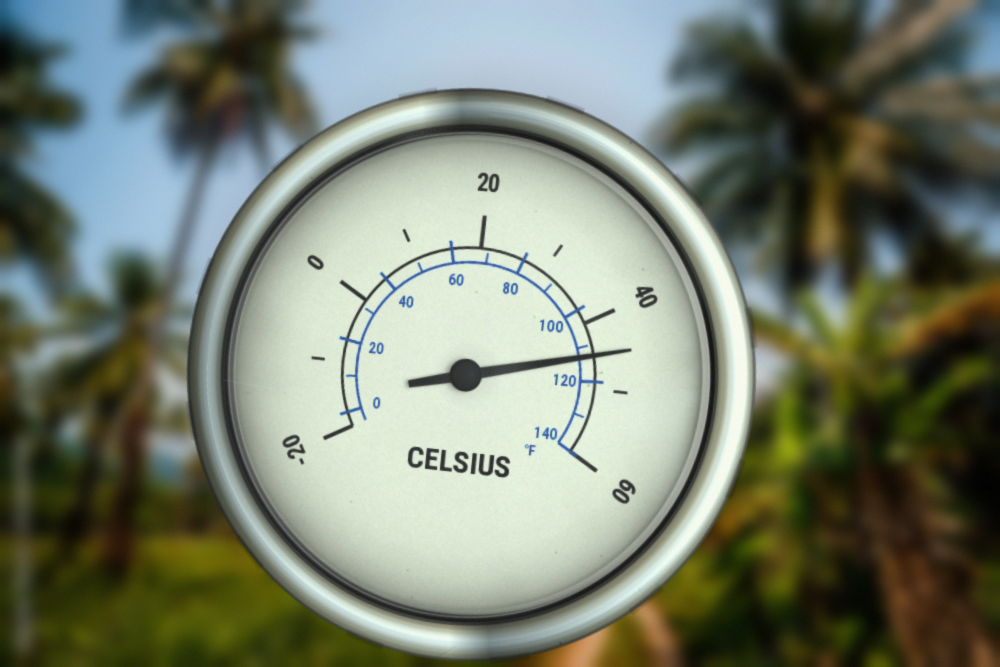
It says 45 °C
